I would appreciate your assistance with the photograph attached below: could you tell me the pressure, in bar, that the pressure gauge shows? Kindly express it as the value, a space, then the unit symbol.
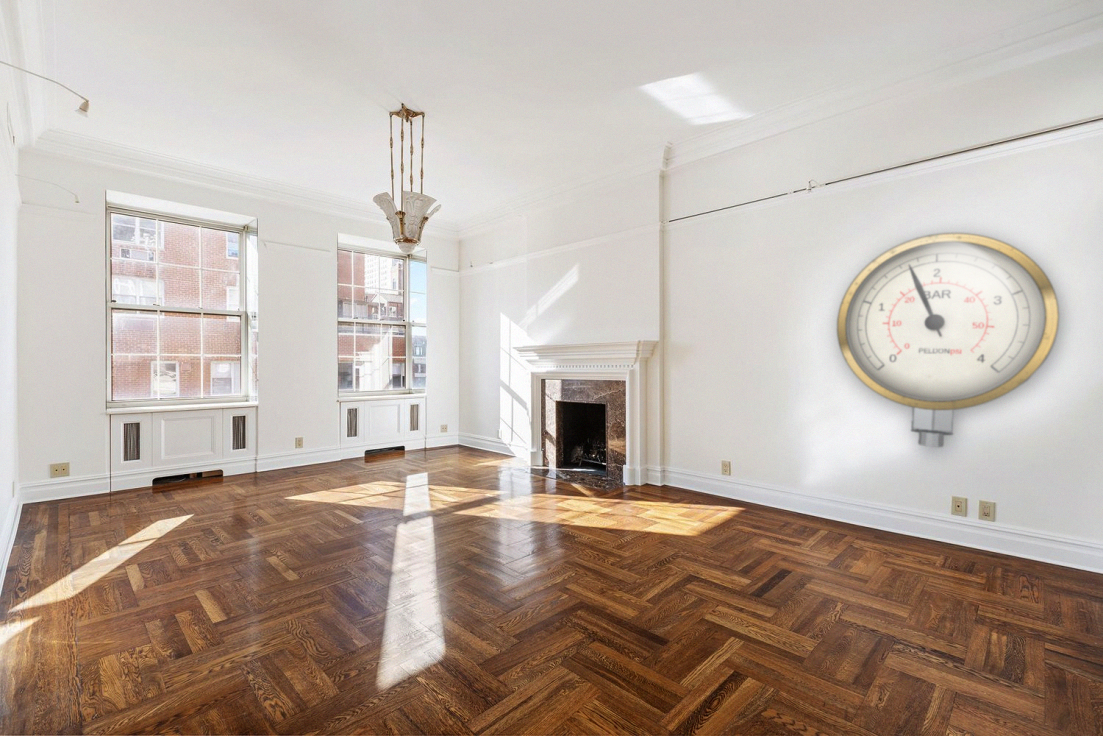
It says 1.7 bar
